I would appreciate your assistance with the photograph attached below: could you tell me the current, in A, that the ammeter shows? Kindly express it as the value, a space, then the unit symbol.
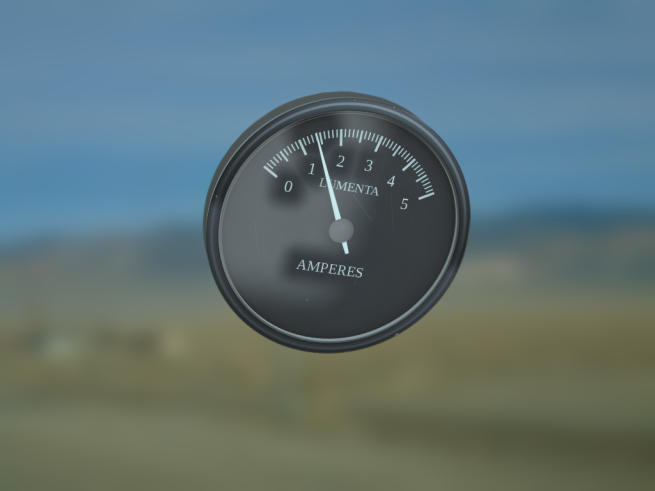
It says 1.4 A
